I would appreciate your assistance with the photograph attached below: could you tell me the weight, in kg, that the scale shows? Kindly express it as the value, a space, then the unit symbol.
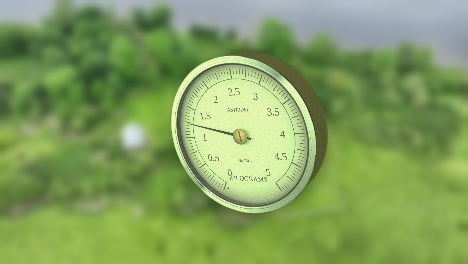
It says 1.25 kg
